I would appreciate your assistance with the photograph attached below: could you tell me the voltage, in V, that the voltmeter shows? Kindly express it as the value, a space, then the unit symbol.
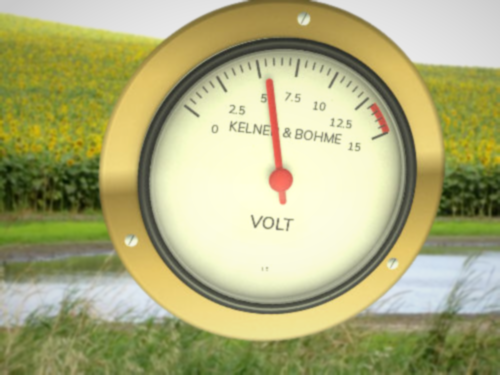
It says 5.5 V
